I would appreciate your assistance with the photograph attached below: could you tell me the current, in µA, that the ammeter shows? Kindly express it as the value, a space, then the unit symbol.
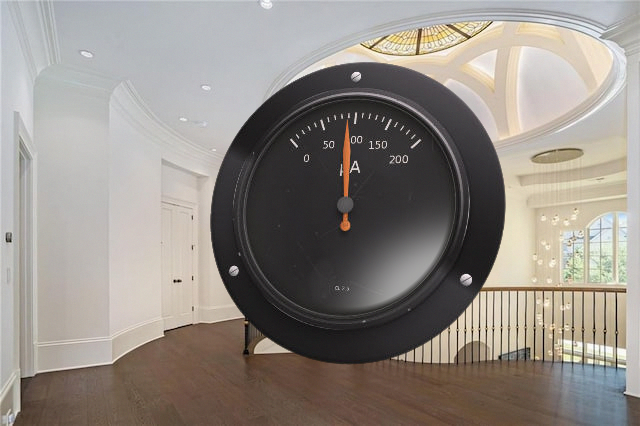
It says 90 µA
